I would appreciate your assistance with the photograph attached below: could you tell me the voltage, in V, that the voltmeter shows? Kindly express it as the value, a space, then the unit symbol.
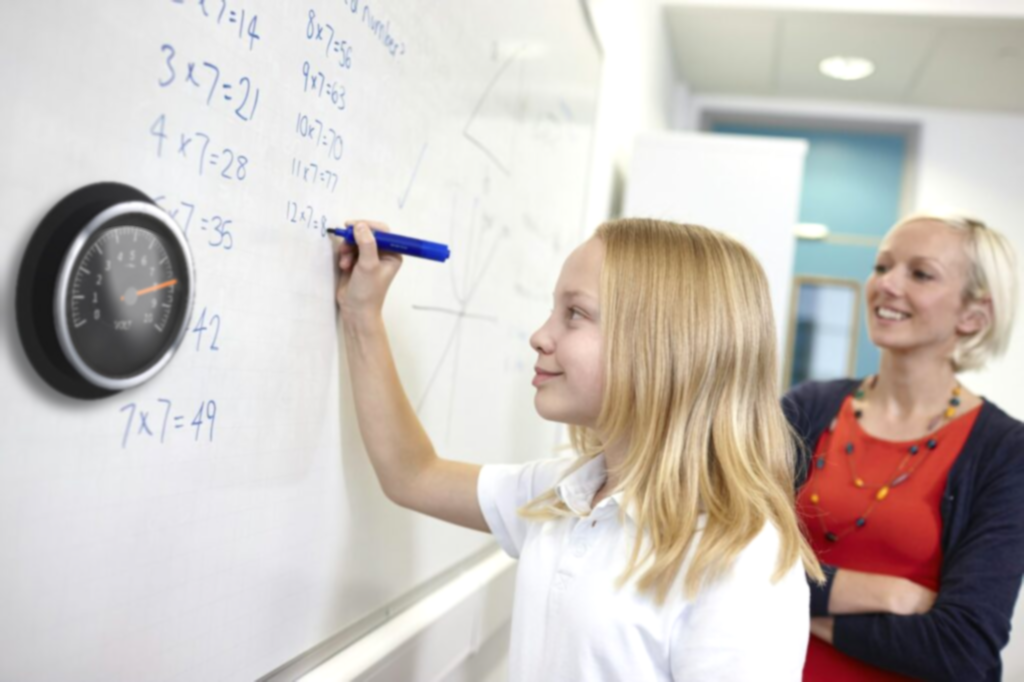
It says 8 V
